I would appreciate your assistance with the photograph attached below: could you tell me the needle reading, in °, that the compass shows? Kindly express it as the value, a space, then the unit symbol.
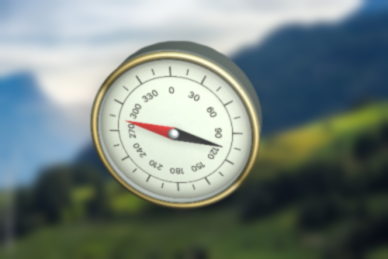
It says 285 °
